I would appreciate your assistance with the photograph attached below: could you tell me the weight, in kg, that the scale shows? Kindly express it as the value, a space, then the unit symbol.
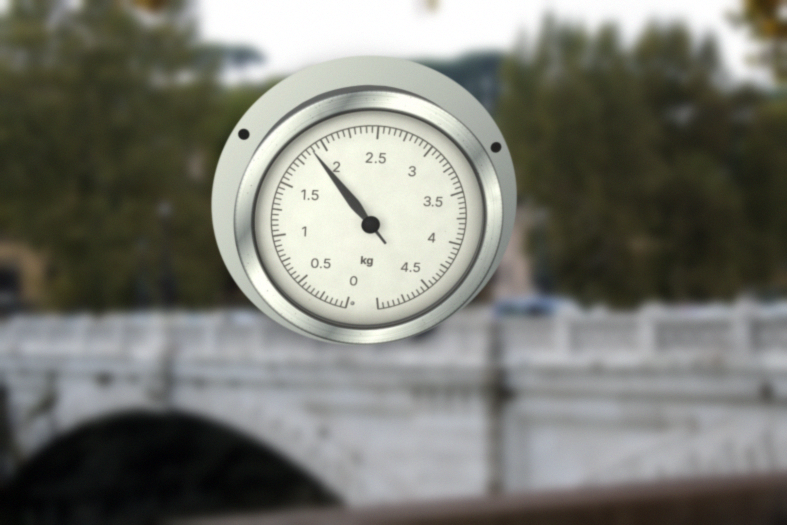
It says 1.9 kg
